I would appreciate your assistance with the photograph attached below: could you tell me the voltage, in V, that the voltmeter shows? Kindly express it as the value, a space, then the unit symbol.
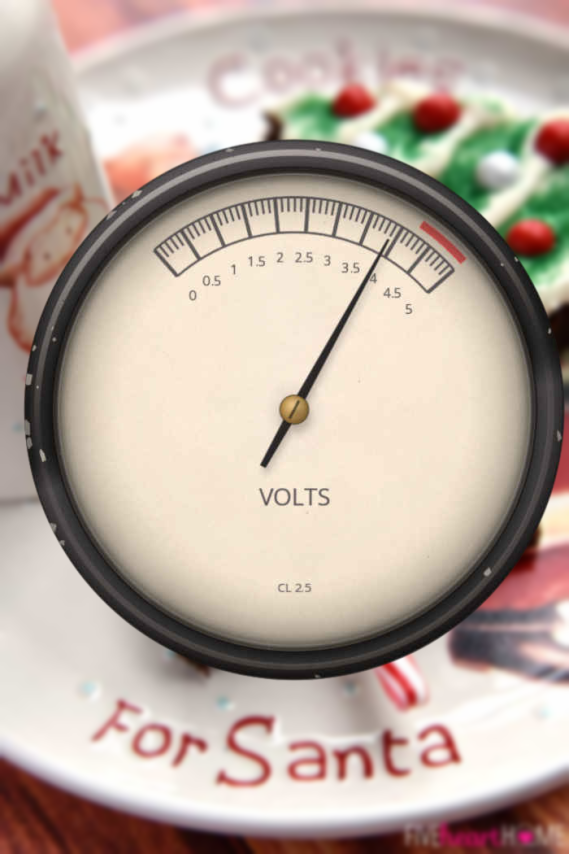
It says 3.9 V
